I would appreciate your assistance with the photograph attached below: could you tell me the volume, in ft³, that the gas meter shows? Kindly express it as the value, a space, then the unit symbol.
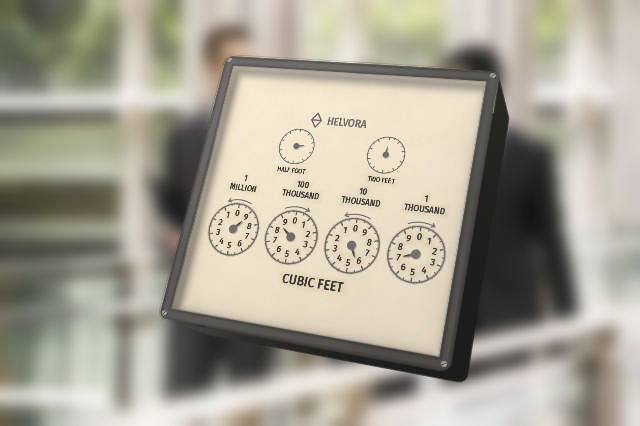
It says 885700 ft³
